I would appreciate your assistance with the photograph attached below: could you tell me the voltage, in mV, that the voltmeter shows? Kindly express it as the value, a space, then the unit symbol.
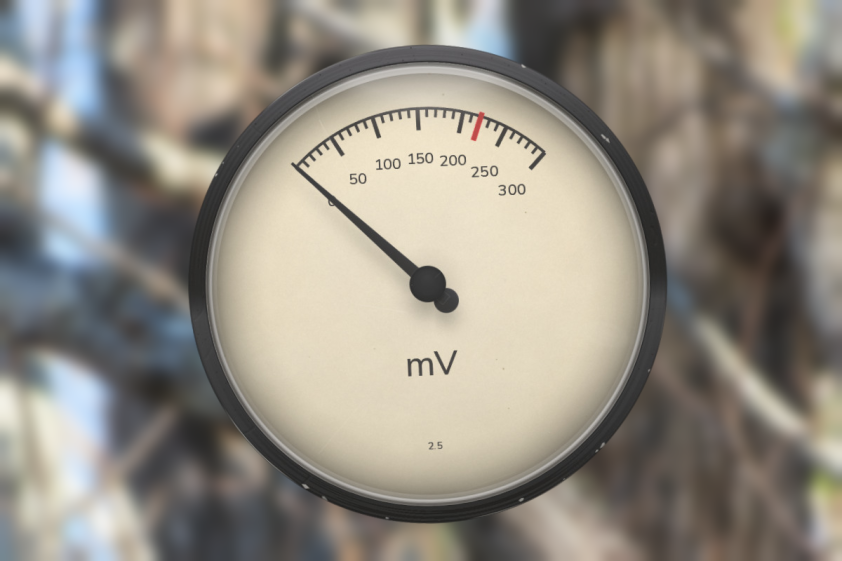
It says 0 mV
